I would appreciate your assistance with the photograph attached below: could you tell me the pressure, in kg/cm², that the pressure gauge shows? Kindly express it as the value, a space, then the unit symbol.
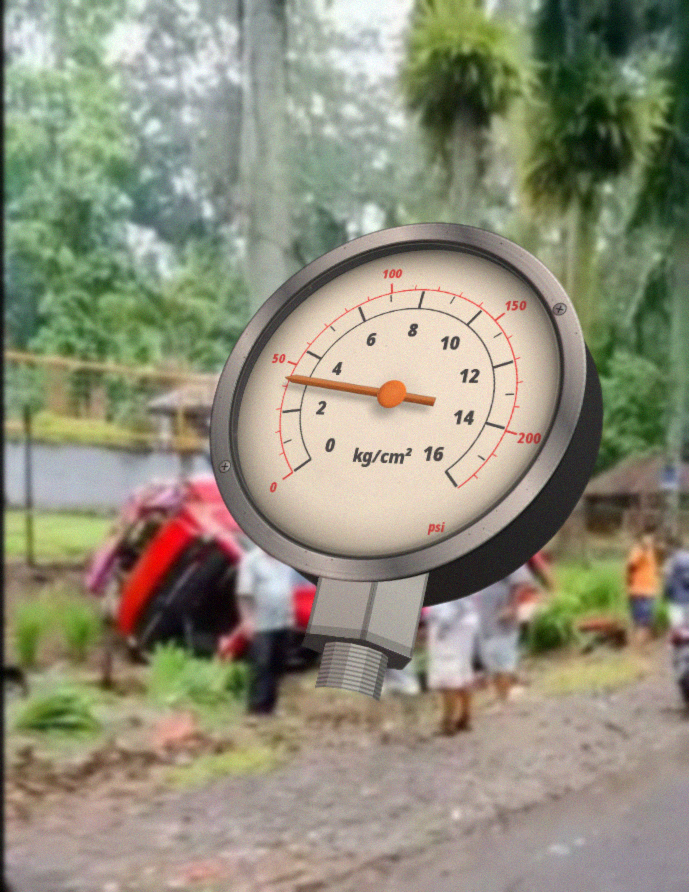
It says 3 kg/cm²
